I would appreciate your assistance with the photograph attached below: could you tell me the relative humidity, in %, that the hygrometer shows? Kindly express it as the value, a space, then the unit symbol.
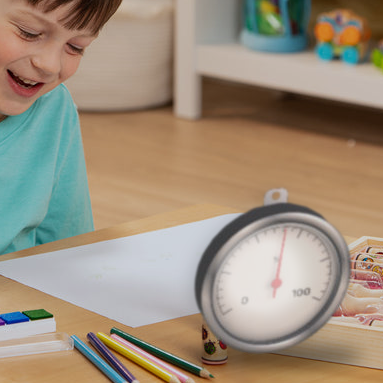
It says 52 %
